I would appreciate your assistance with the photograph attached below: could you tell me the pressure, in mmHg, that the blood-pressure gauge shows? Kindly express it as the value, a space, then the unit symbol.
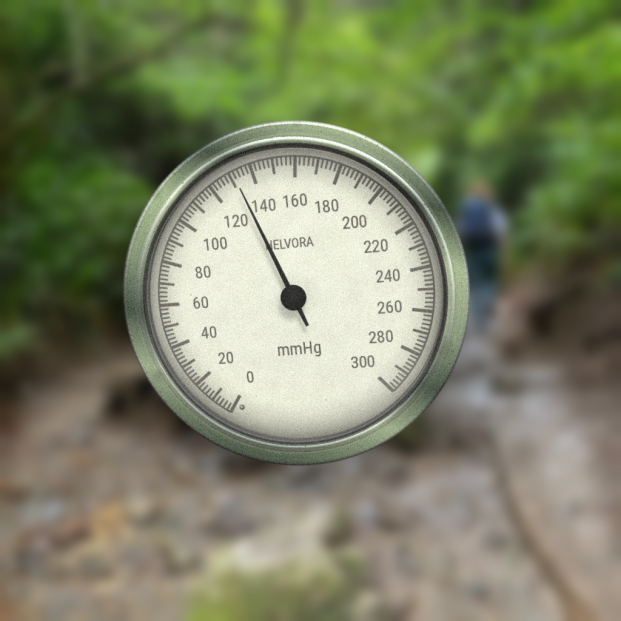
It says 132 mmHg
